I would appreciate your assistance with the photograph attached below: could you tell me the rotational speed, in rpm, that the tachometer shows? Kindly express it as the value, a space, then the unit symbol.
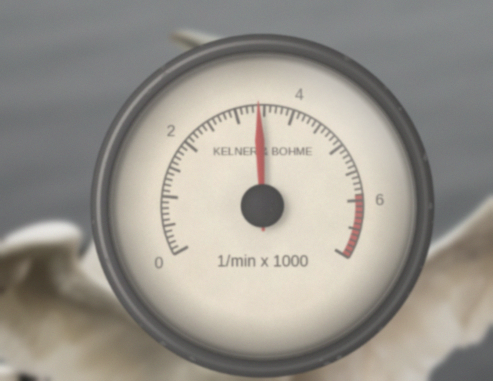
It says 3400 rpm
